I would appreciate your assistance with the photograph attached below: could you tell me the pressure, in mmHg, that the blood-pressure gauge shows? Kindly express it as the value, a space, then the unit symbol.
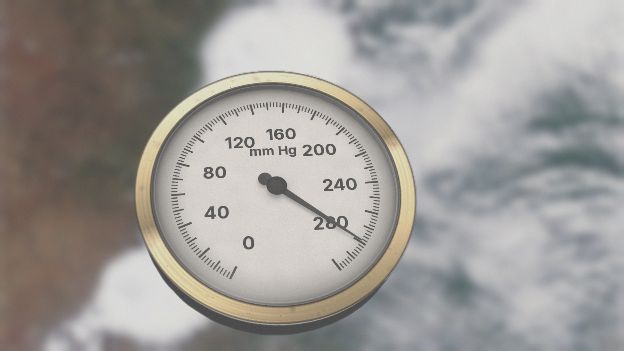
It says 280 mmHg
